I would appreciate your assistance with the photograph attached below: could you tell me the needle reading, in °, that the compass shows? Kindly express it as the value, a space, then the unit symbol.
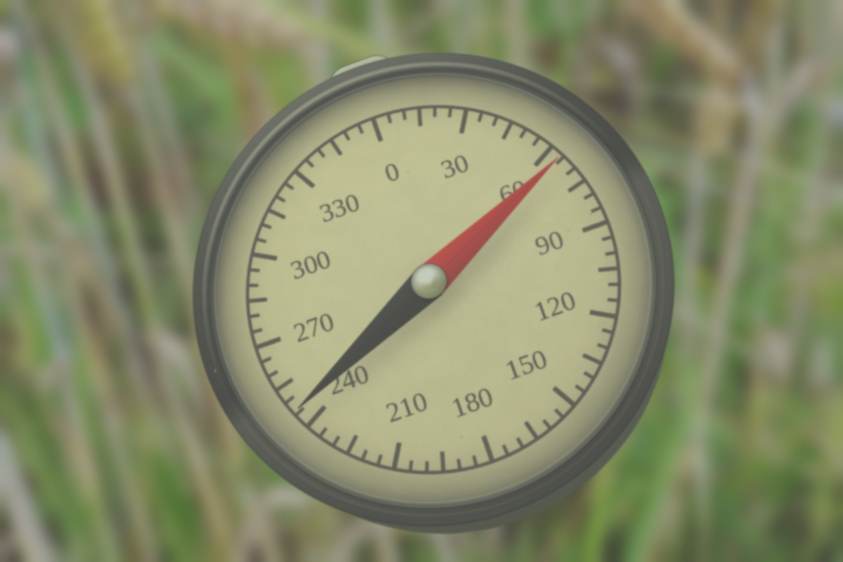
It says 65 °
